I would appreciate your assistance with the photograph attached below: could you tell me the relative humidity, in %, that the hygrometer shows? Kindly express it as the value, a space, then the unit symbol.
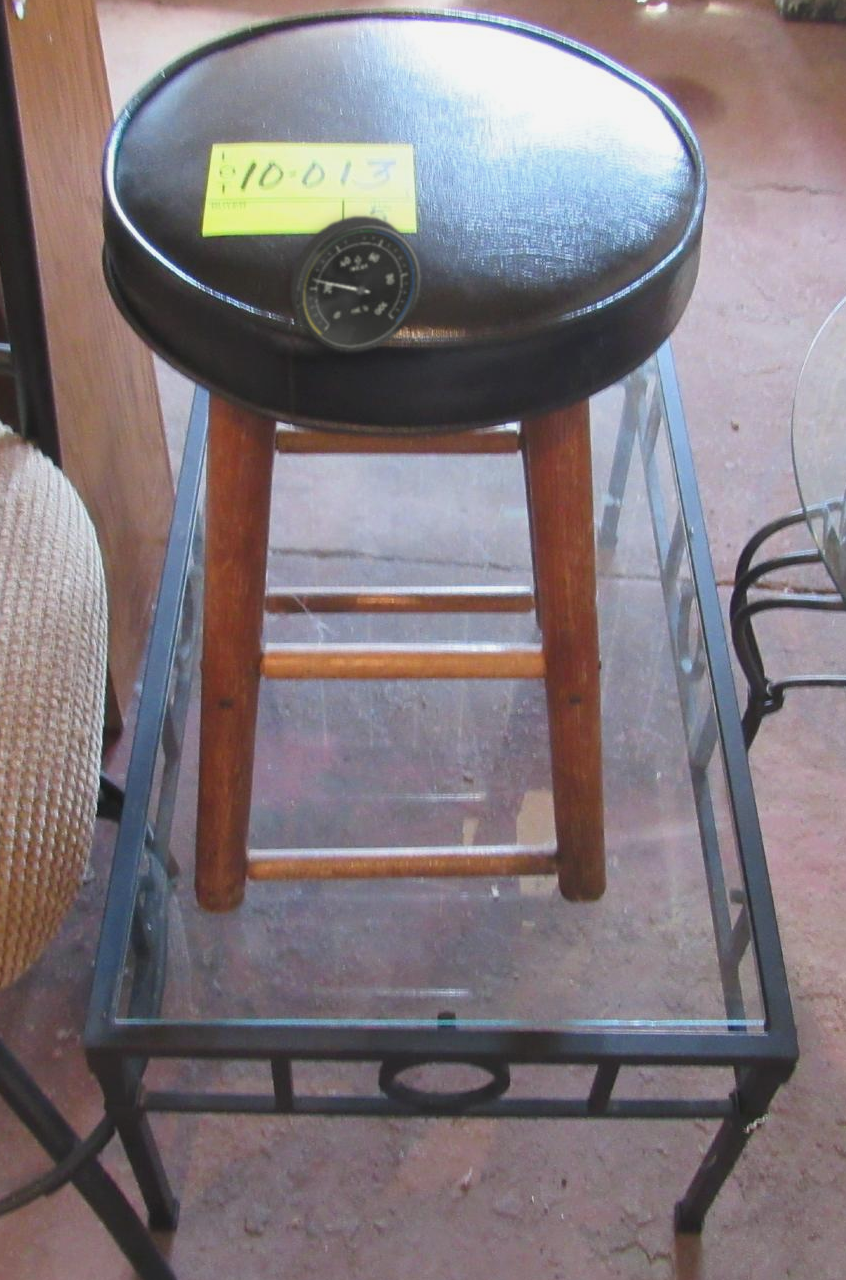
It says 24 %
